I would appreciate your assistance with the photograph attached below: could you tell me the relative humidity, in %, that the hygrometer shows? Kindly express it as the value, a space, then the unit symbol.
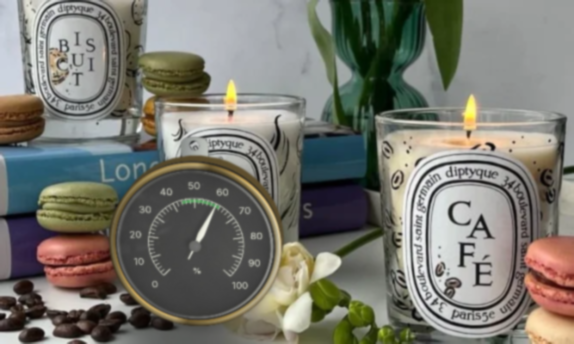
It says 60 %
